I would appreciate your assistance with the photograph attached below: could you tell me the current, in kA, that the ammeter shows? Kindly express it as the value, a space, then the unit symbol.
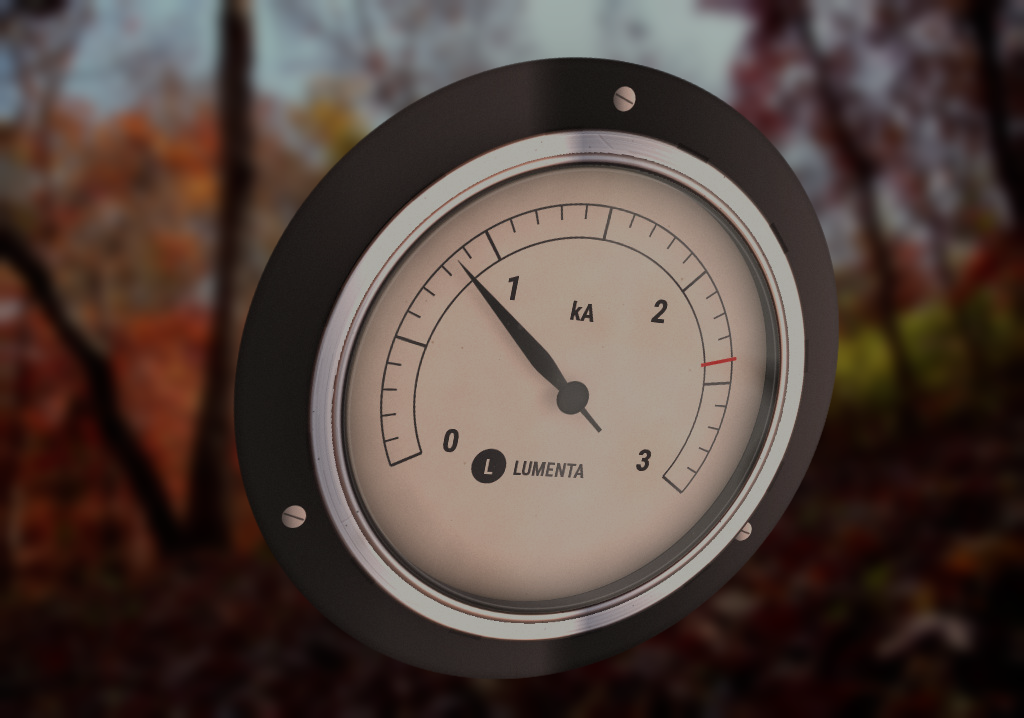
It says 0.85 kA
